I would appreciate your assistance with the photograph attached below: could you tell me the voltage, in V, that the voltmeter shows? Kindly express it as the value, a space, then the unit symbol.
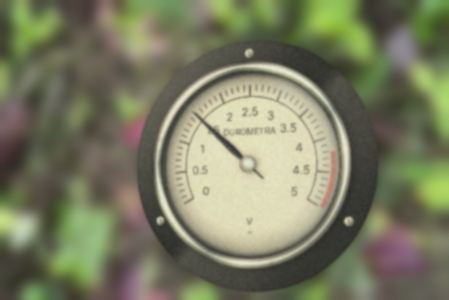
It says 1.5 V
